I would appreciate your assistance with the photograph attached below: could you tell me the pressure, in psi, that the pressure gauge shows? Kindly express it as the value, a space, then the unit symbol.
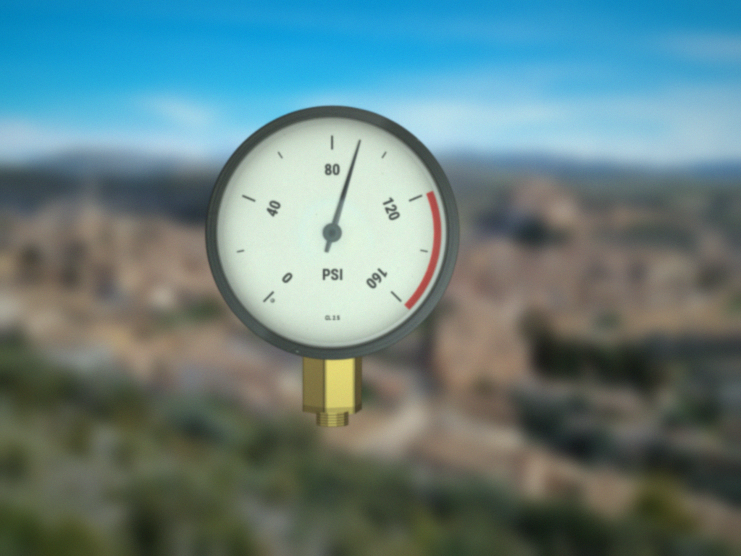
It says 90 psi
